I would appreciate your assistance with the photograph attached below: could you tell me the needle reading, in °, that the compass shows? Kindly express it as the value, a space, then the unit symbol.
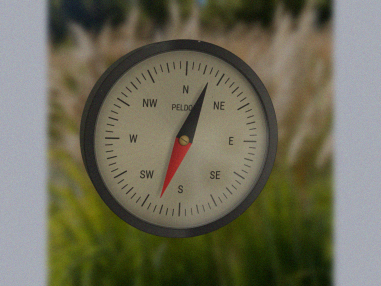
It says 200 °
